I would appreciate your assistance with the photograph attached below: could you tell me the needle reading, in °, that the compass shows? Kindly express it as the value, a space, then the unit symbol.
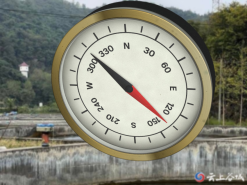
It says 135 °
